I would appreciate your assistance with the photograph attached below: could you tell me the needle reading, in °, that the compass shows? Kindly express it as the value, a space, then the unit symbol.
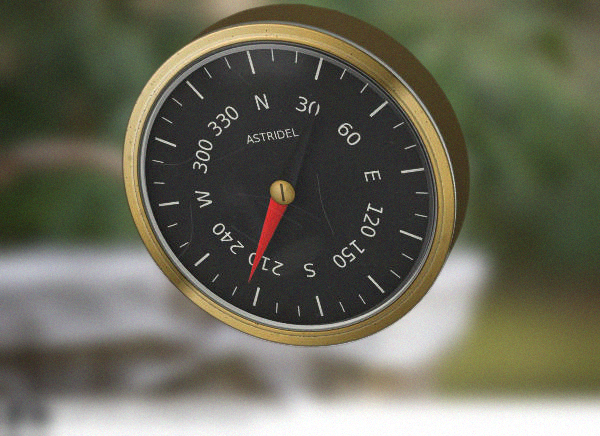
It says 215 °
